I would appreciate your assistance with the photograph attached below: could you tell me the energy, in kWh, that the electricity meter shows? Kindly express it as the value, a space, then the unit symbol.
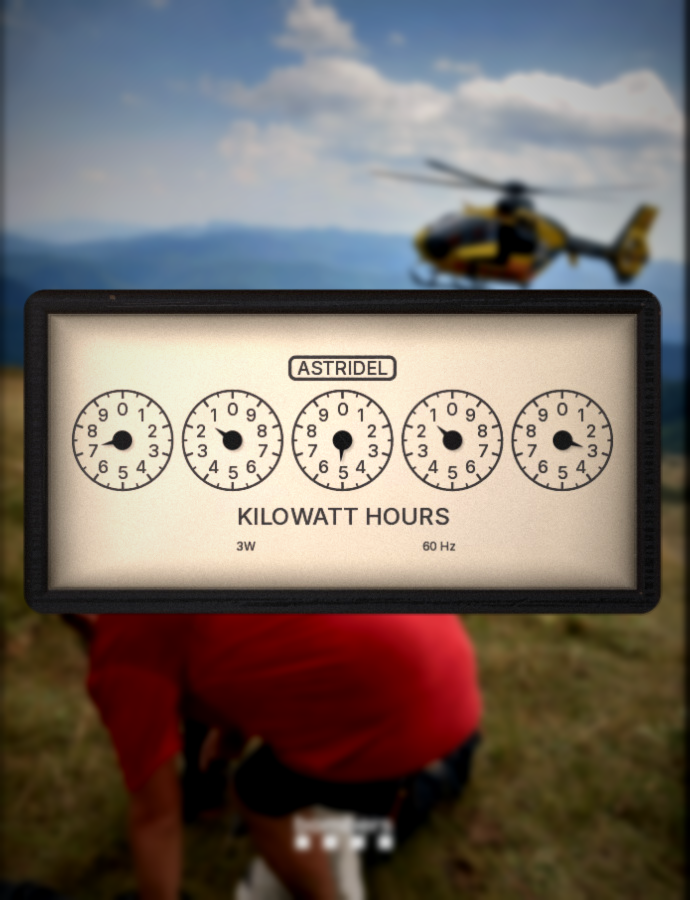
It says 71513 kWh
